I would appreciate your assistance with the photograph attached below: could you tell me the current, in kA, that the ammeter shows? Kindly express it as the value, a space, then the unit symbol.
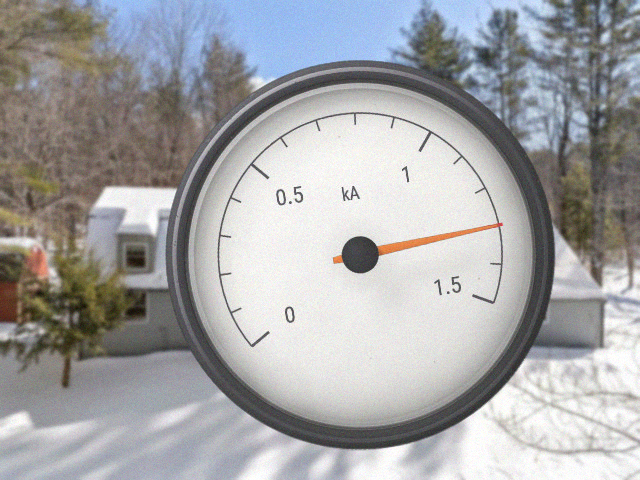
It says 1.3 kA
